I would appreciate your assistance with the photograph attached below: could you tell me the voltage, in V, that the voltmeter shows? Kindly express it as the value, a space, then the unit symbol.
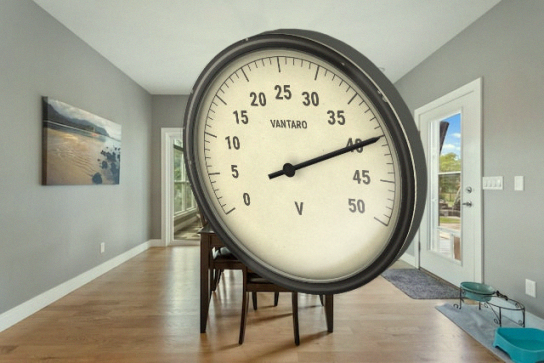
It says 40 V
